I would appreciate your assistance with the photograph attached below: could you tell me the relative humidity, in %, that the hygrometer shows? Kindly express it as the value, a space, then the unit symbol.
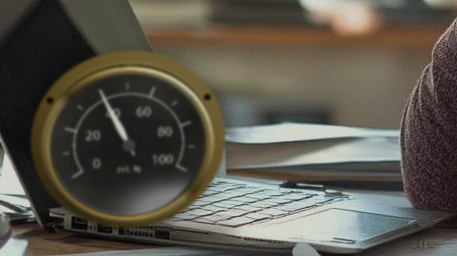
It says 40 %
